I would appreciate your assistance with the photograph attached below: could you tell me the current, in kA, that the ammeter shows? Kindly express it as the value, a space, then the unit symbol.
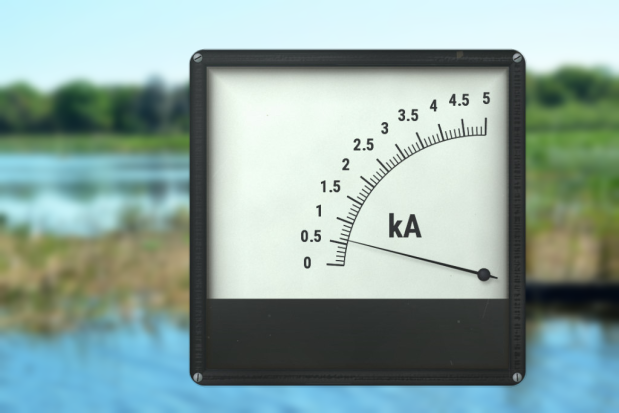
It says 0.6 kA
